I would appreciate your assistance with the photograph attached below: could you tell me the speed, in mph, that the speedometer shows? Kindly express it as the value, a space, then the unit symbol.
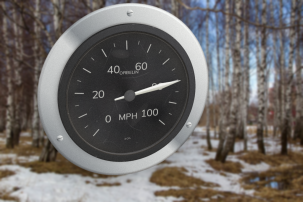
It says 80 mph
